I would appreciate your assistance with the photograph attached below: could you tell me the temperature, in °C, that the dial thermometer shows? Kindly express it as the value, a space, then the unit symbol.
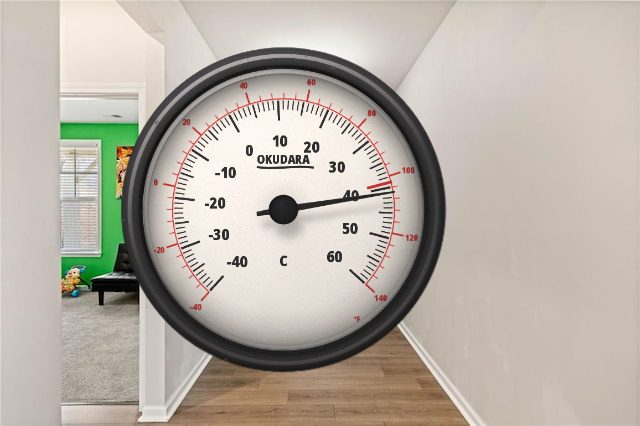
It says 41 °C
